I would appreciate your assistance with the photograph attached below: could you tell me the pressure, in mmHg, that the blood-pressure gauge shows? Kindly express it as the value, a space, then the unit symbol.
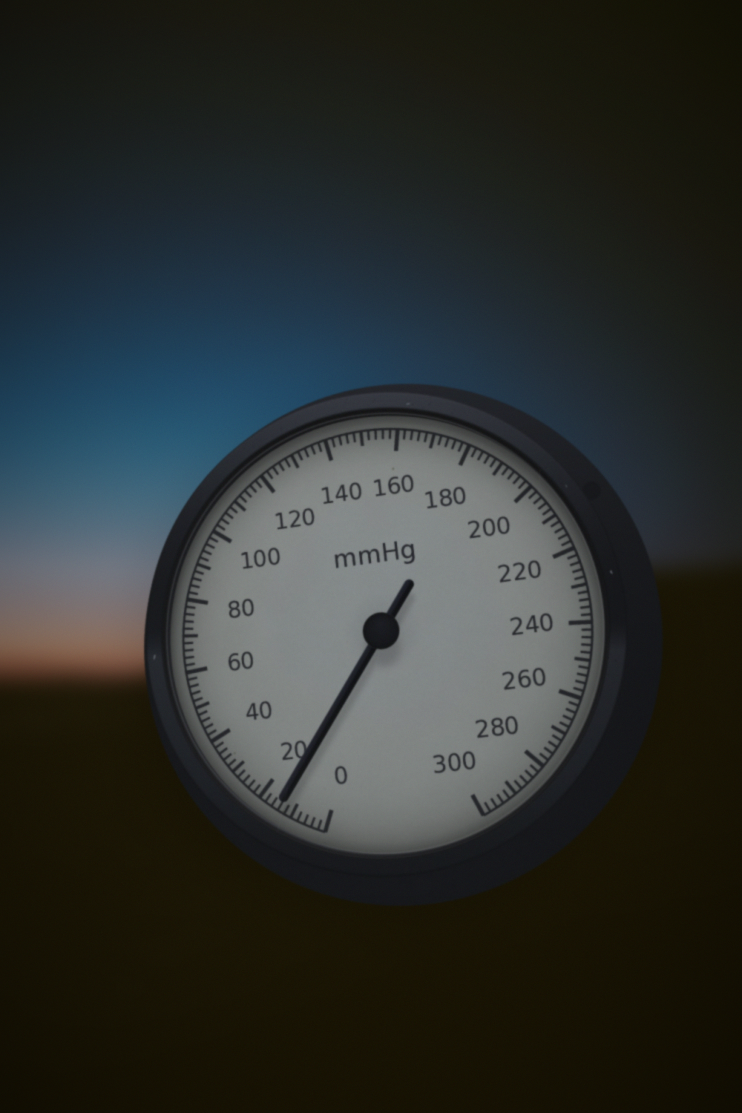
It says 14 mmHg
